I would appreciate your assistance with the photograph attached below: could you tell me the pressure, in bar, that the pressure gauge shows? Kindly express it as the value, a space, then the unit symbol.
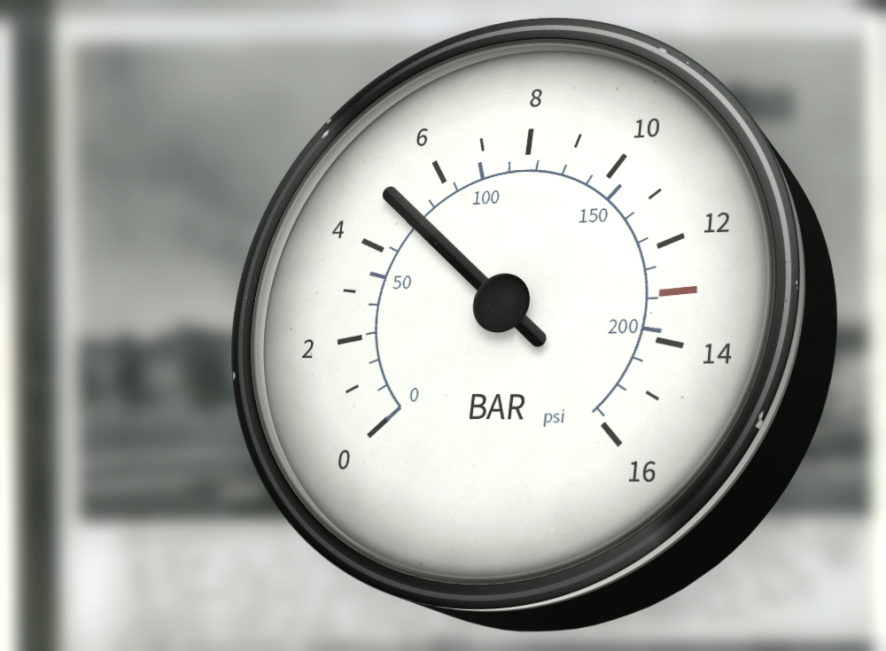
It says 5 bar
